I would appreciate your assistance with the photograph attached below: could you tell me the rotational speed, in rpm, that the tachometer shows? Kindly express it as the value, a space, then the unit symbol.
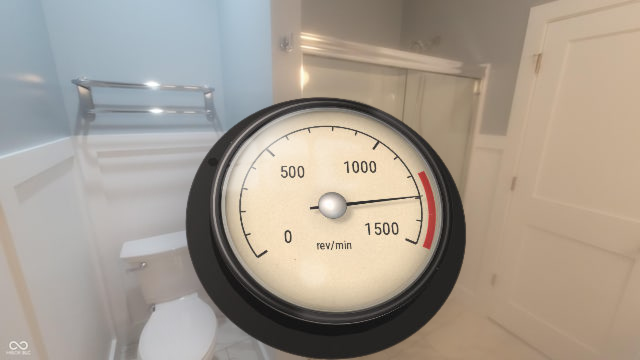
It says 1300 rpm
